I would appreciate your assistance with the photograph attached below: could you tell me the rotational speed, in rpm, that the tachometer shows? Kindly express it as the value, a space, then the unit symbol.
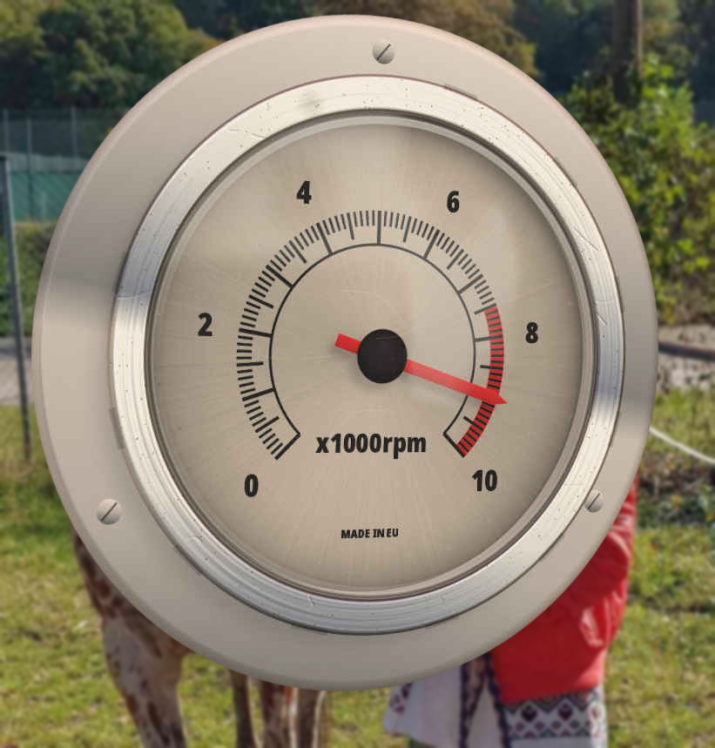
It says 9000 rpm
